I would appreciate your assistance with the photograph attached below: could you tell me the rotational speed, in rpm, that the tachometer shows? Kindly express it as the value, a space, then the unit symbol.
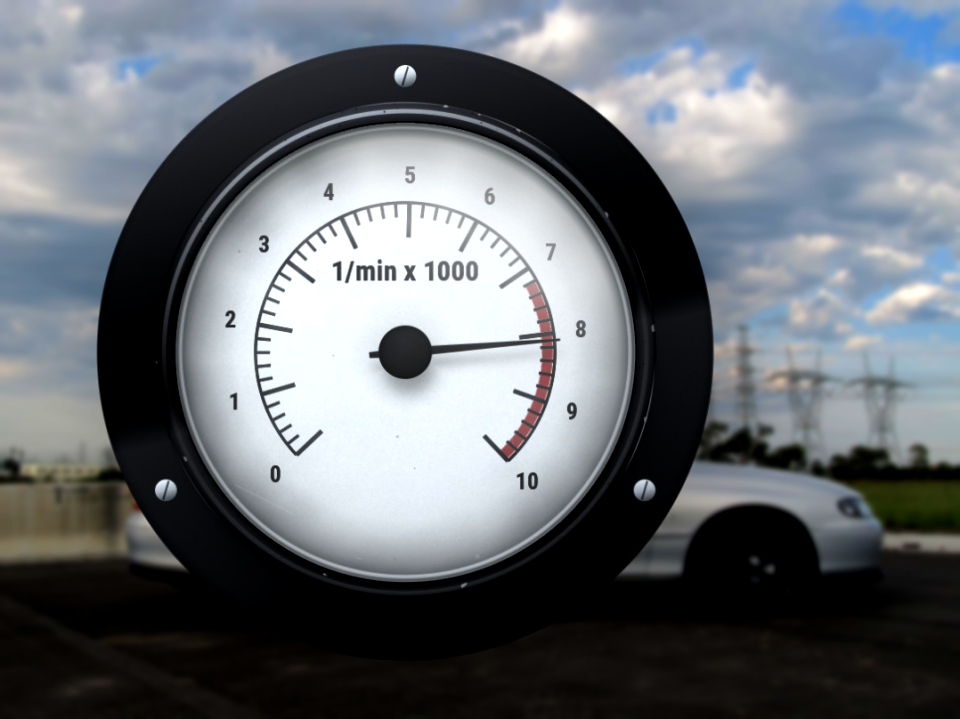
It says 8100 rpm
